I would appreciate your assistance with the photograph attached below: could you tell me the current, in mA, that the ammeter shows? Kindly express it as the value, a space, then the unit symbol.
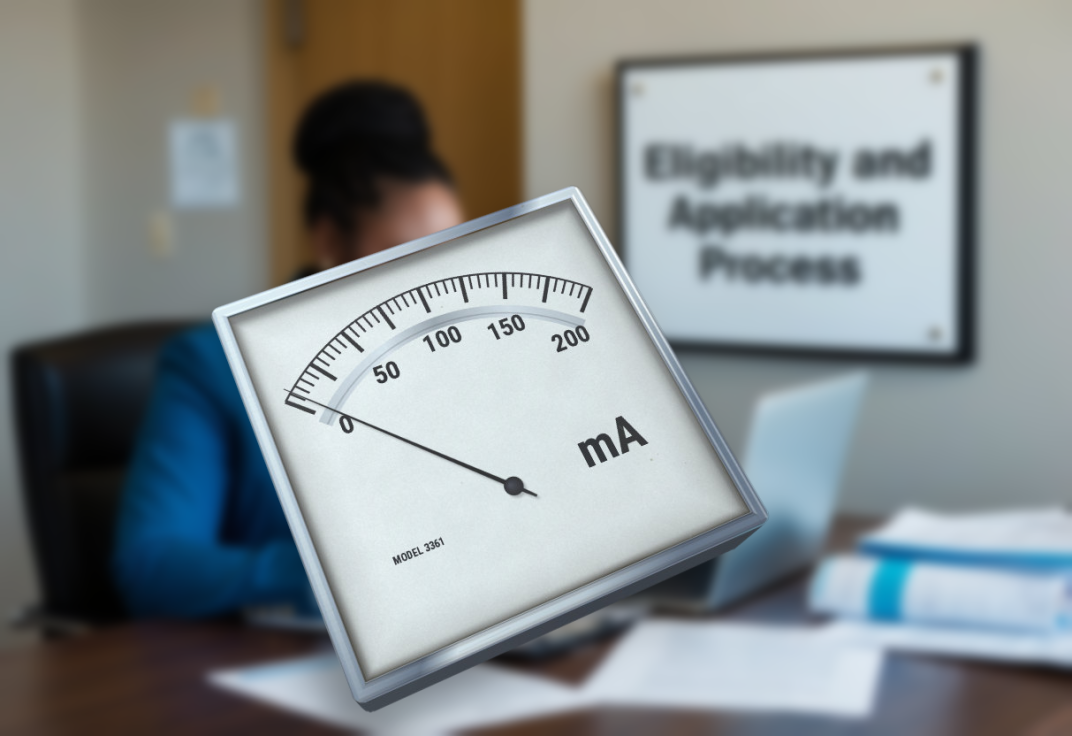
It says 5 mA
